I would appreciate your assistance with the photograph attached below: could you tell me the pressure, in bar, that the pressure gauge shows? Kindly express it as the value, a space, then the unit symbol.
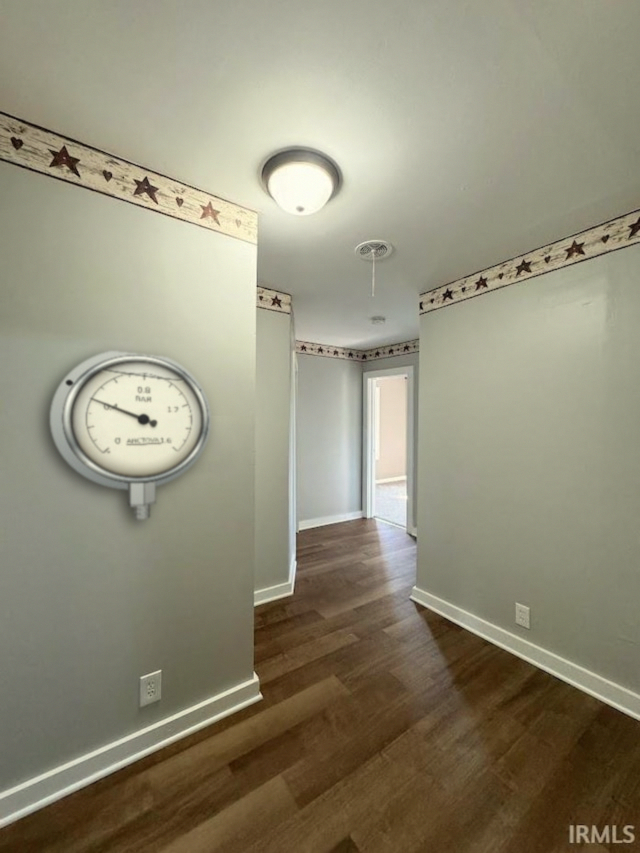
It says 0.4 bar
